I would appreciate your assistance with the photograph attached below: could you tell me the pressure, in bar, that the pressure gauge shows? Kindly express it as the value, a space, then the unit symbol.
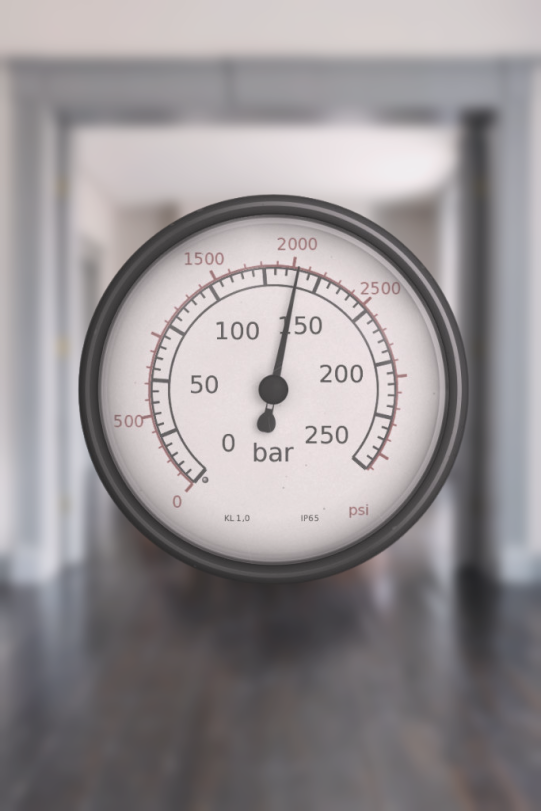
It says 140 bar
